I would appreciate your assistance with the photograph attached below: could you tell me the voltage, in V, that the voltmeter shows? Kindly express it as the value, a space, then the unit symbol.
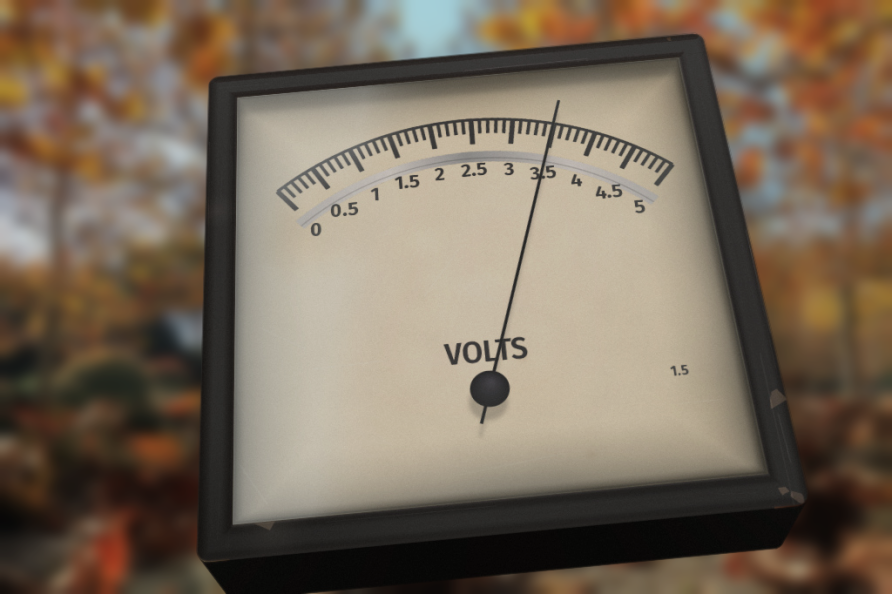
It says 3.5 V
